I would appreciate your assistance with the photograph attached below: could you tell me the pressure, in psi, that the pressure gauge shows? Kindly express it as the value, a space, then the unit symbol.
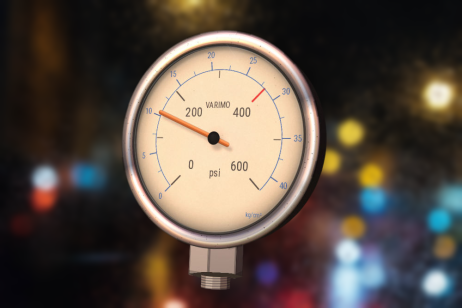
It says 150 psi
